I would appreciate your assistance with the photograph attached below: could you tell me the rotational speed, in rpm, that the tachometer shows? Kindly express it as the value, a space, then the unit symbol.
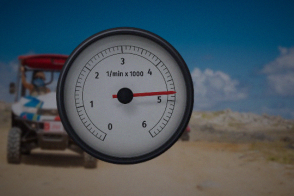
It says 4800 rpm
